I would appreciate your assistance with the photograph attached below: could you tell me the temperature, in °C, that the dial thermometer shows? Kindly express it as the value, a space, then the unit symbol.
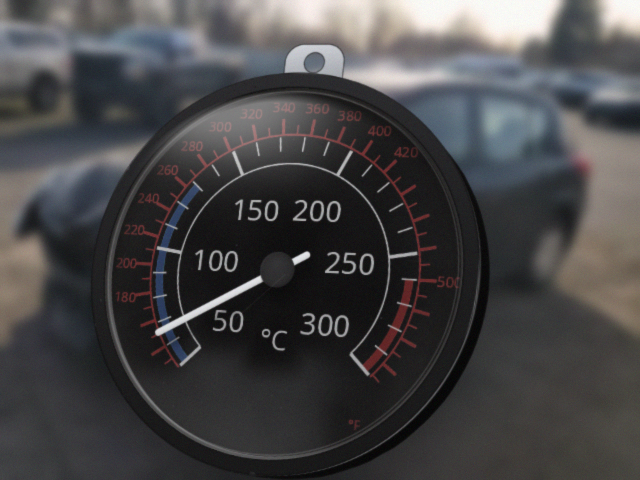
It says 65 °C
